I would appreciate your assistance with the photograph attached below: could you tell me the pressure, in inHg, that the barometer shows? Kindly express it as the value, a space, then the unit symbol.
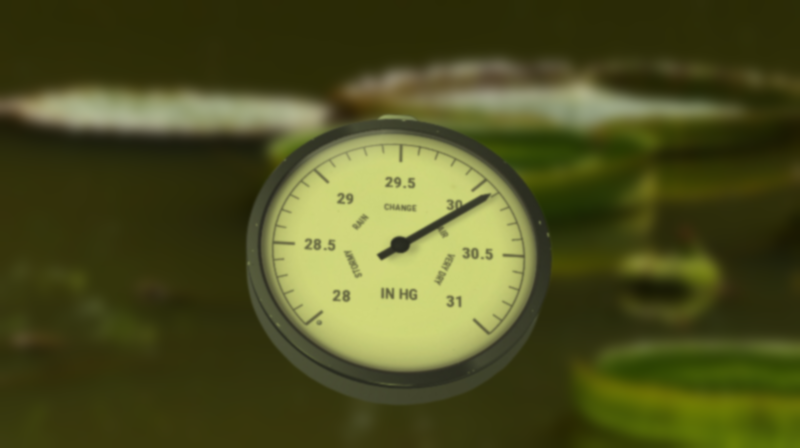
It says 30.1 inHg
